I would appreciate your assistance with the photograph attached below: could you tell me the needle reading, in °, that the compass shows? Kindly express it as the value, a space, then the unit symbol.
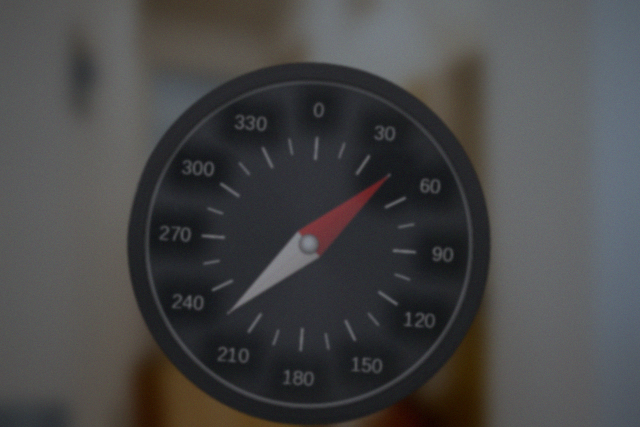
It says 45 °
